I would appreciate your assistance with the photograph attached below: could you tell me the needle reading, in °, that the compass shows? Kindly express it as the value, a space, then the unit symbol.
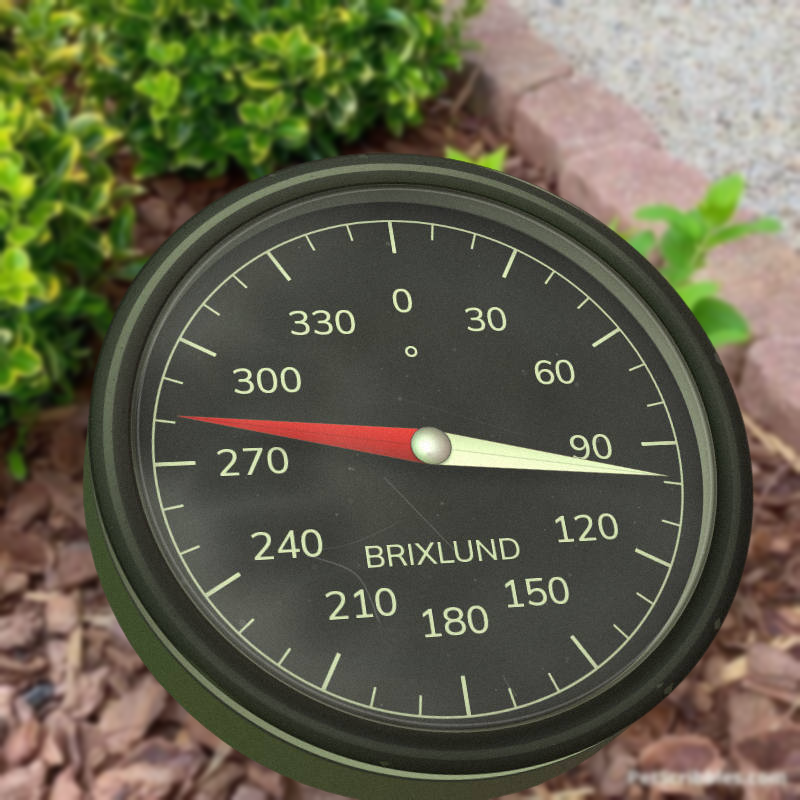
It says 280 °
